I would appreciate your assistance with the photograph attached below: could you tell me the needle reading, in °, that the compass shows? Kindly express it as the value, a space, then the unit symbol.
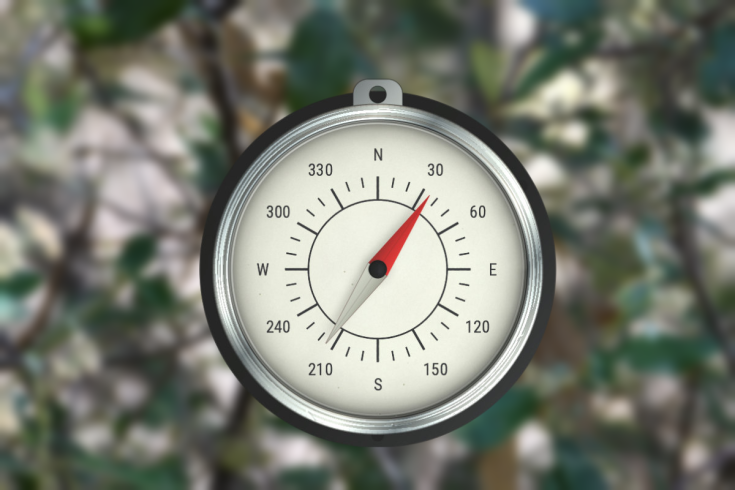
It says 35 °
